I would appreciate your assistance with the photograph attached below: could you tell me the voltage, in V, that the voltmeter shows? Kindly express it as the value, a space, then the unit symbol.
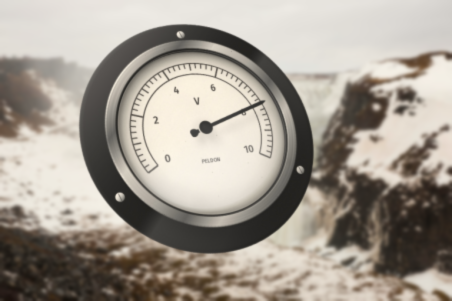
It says 8 V
